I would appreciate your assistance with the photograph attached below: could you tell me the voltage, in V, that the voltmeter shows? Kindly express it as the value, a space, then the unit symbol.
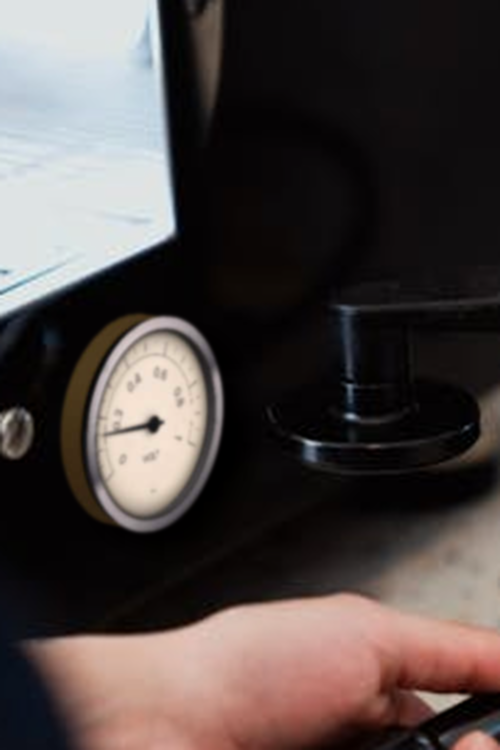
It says 0.15 V
